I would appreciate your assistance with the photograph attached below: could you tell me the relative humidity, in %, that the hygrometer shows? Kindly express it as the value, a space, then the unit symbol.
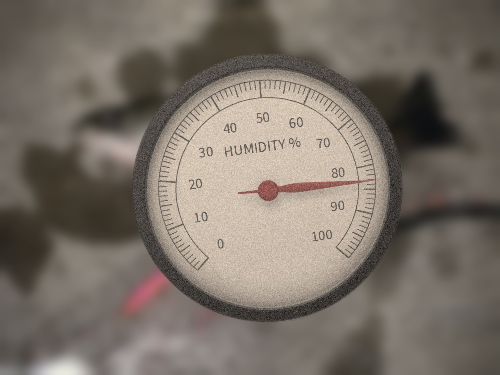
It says 83 %
